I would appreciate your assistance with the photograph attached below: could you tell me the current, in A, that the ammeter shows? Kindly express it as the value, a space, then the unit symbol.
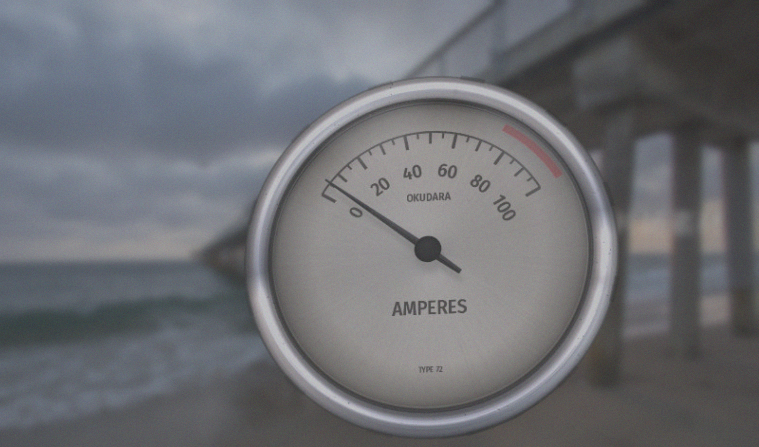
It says 5 A
